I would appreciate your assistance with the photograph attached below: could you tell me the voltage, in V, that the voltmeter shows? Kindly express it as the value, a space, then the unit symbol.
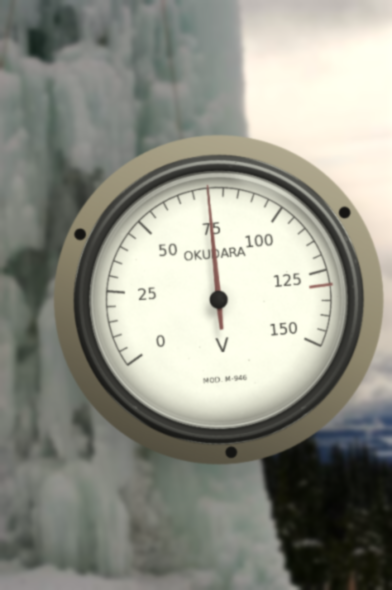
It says 75 V
